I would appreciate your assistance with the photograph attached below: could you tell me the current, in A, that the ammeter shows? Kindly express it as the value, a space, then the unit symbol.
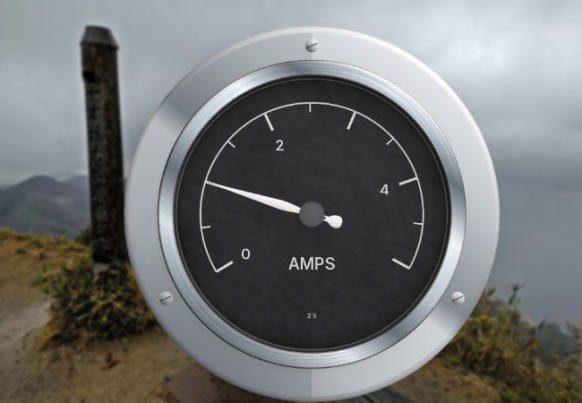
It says 1 A
